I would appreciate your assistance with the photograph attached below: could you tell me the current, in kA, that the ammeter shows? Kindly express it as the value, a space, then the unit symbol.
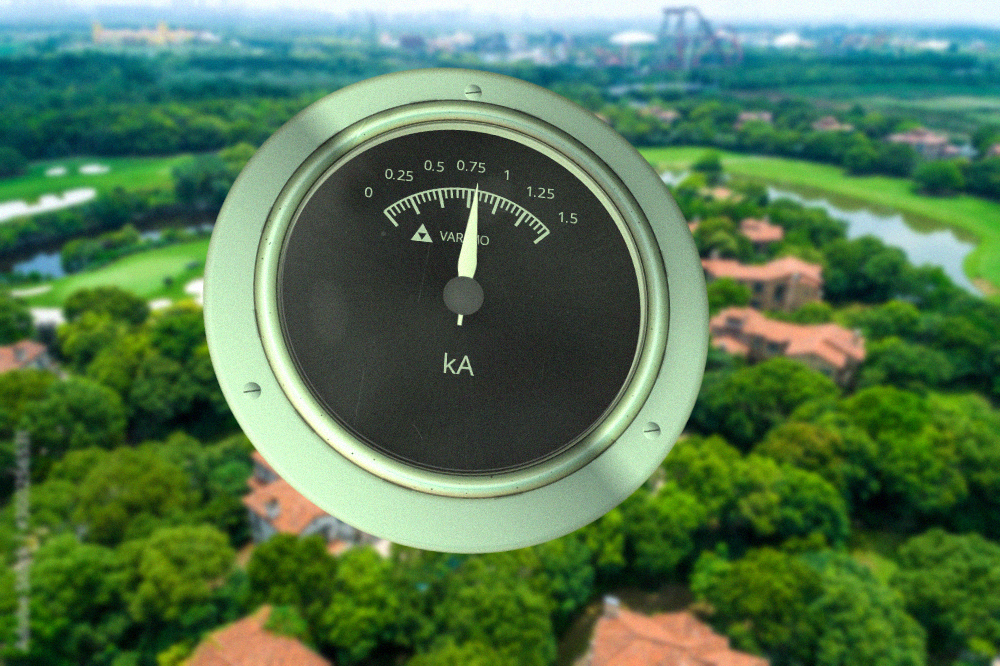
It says 0.8 kA
